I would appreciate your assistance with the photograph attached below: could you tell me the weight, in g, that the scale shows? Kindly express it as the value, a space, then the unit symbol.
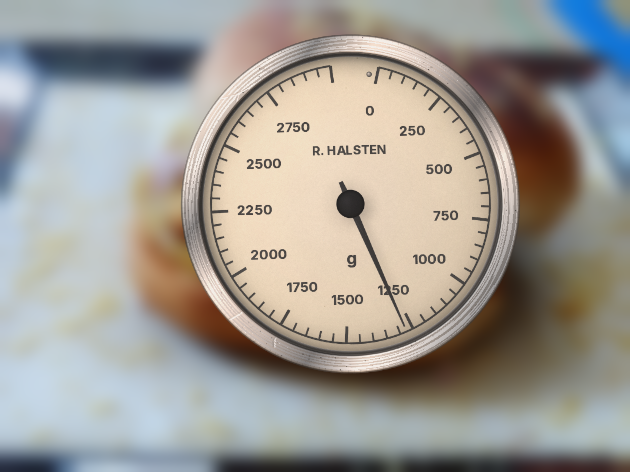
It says 1275 g
